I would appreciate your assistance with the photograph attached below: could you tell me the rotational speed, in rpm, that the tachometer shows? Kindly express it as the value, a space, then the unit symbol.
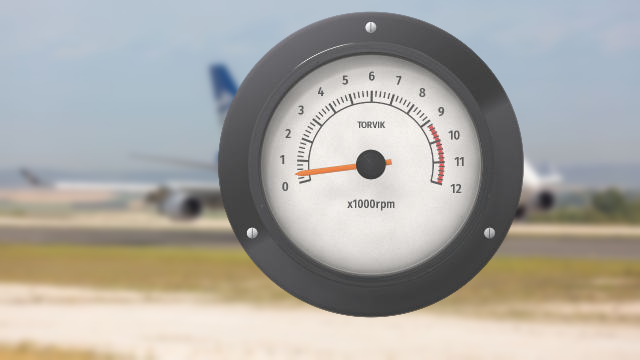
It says 400 rpm
